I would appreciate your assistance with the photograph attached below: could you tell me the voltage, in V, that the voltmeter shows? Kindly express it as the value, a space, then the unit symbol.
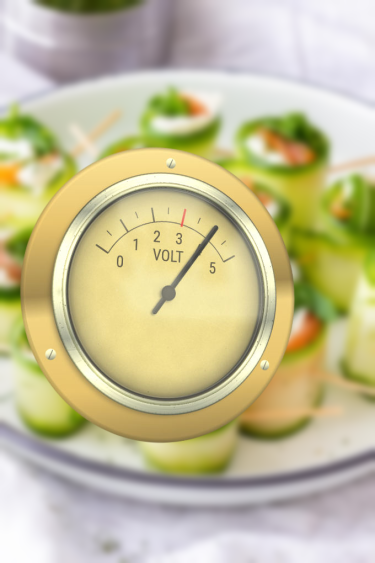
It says 4 V
